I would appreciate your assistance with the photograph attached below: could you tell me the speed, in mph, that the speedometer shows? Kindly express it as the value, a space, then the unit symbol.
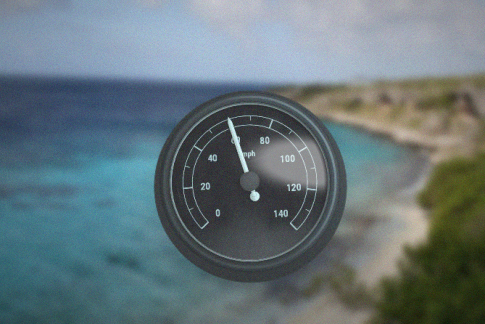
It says 60 mph
